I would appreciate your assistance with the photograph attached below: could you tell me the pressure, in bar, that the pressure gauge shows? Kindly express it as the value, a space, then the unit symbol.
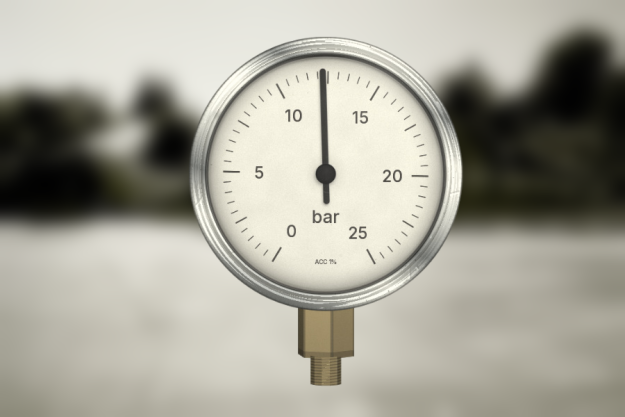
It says 12.25 bar
